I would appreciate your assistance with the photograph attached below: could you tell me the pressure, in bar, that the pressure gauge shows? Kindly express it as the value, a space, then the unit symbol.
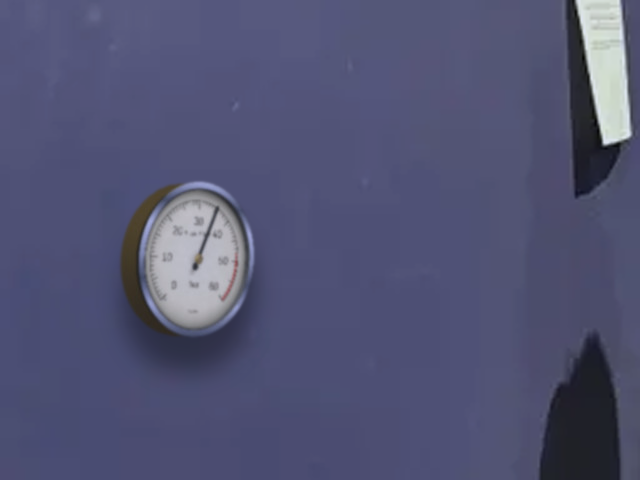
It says 35 bar
